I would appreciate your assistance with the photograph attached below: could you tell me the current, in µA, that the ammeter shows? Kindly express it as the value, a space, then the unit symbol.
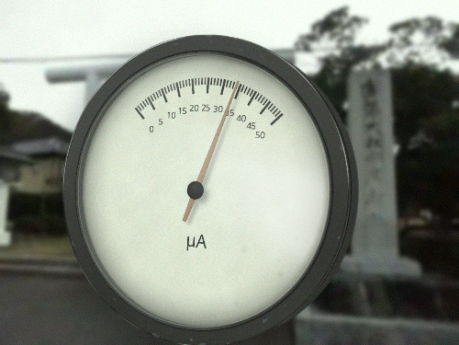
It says 35 µA
